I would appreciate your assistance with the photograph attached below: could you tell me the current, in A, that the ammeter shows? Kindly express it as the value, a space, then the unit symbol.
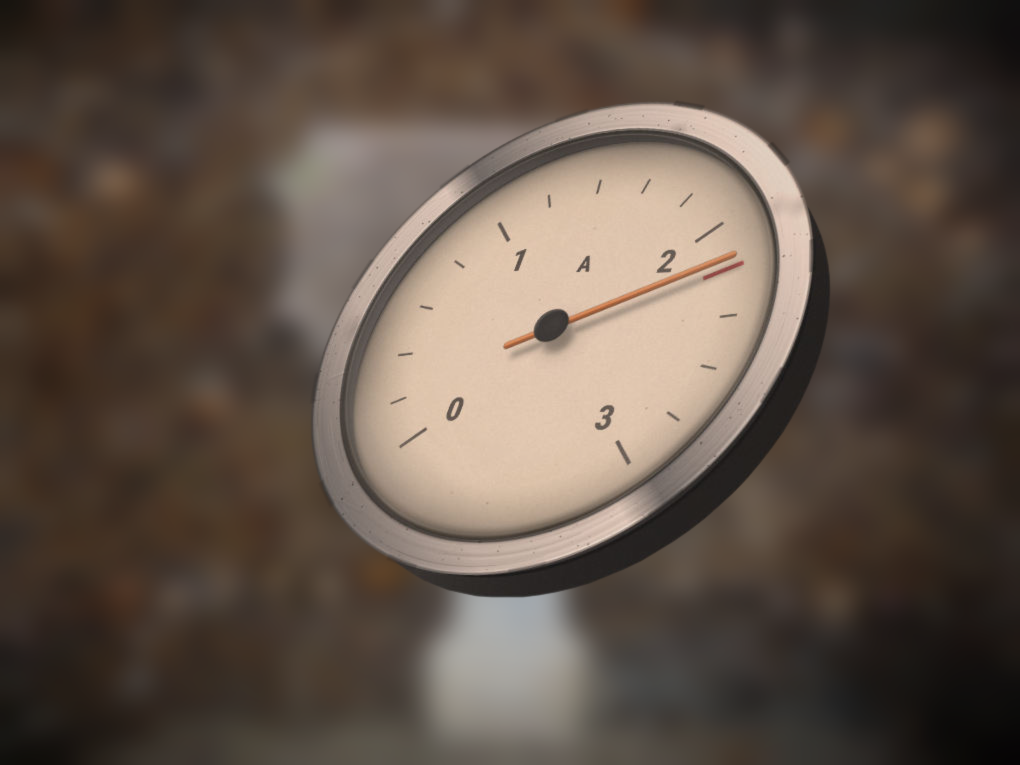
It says 2.2 A
